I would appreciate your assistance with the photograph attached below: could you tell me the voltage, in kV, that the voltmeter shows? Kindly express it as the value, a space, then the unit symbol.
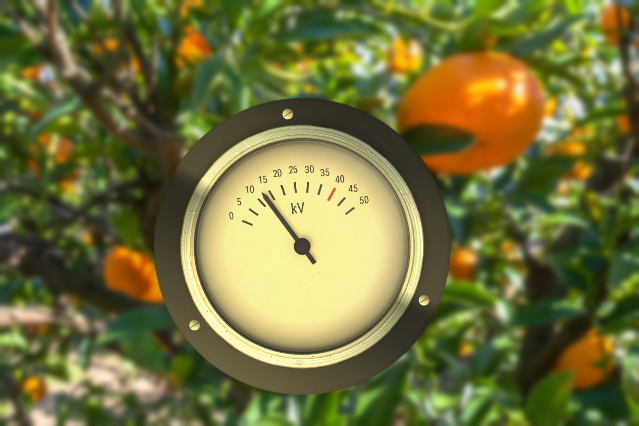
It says 12.5 kV
